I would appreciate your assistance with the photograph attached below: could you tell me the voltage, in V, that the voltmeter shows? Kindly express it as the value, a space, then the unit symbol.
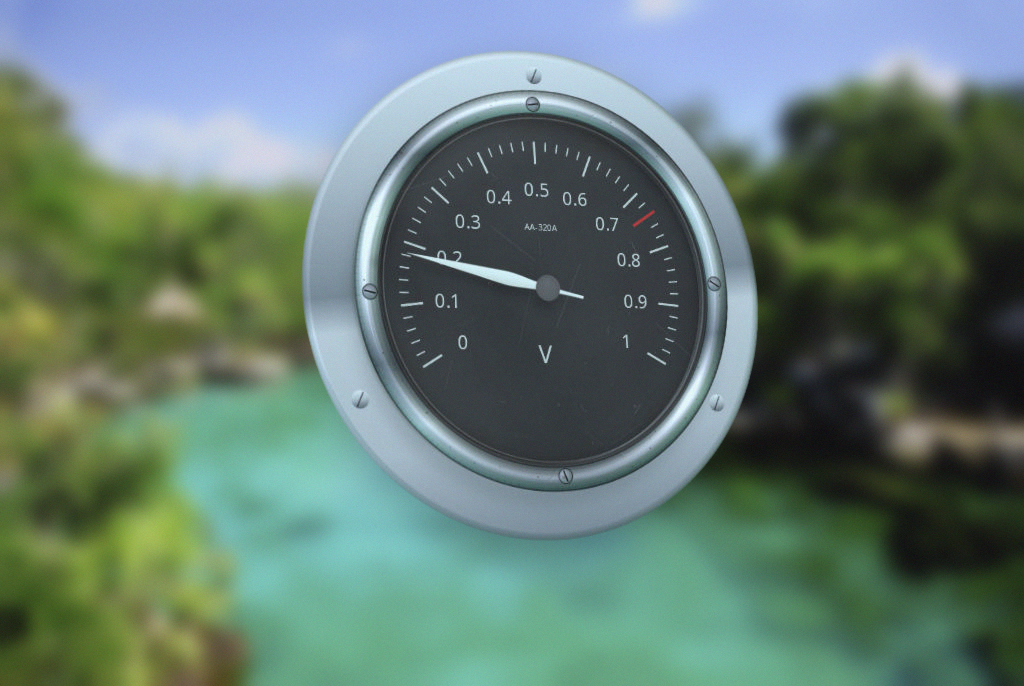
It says 0.18 V
